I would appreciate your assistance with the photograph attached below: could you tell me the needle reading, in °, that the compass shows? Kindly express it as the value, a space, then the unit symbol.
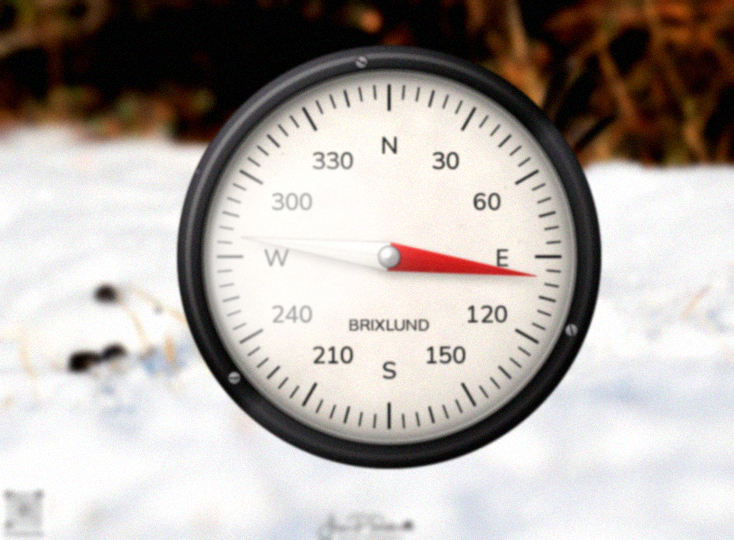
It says 97.5 °
